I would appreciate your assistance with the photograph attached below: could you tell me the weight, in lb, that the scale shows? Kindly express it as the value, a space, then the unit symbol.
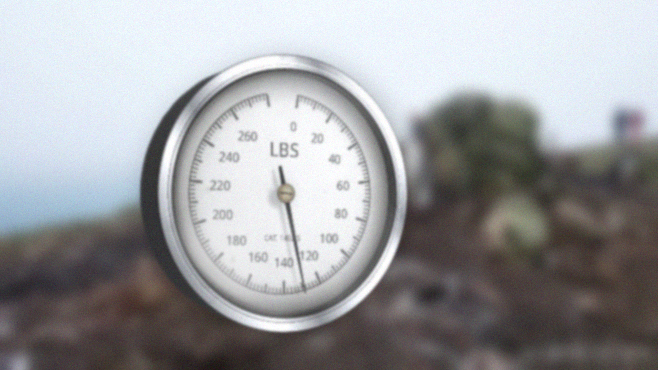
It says 130 lb
